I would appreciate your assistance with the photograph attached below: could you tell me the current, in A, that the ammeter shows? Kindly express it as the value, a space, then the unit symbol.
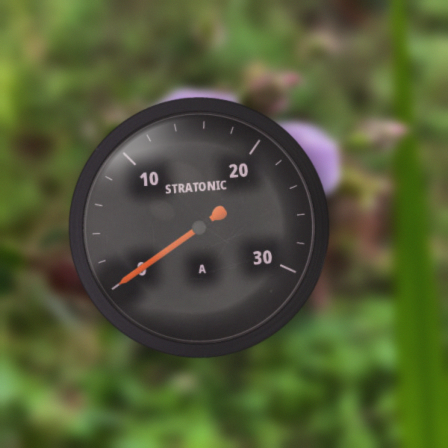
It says 0 A
